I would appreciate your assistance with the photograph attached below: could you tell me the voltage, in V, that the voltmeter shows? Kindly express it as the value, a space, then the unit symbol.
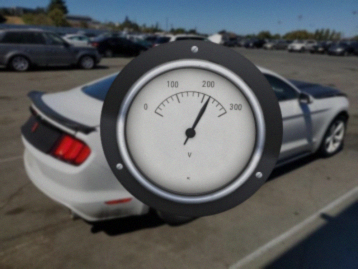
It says 220 V
